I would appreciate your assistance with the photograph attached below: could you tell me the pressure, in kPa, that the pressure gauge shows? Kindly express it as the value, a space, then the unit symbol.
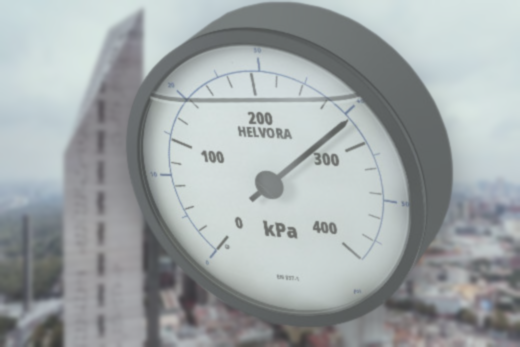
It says 280 kPa
